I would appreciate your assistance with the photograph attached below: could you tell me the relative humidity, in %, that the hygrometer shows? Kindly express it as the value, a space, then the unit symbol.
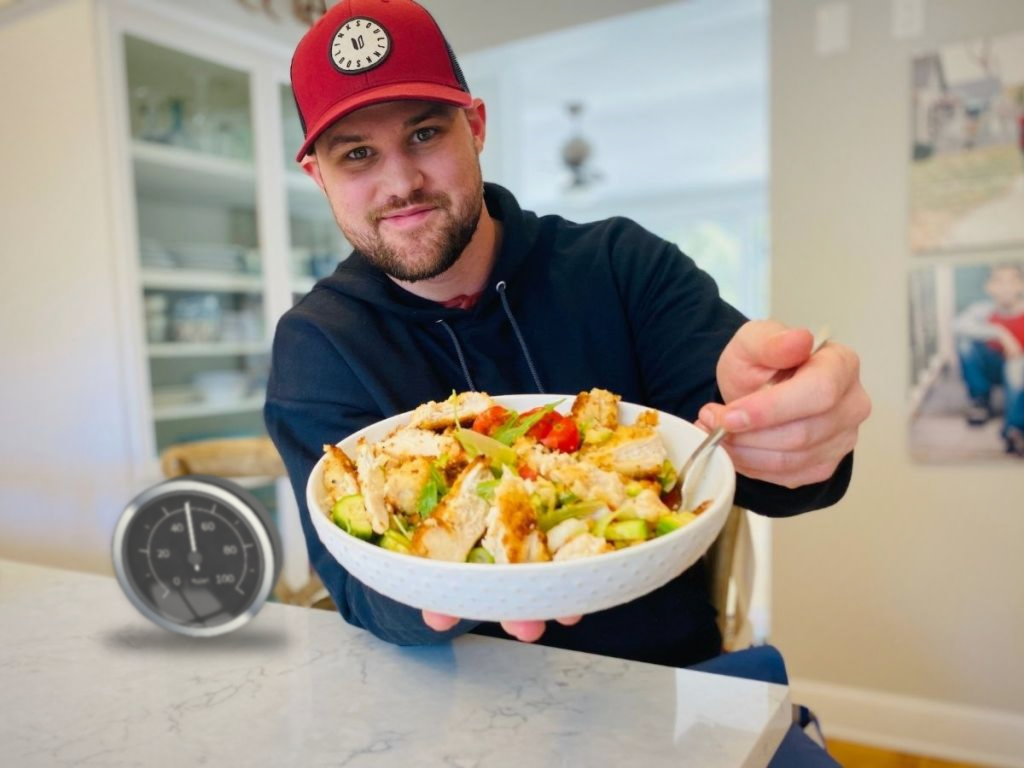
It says 50 %
